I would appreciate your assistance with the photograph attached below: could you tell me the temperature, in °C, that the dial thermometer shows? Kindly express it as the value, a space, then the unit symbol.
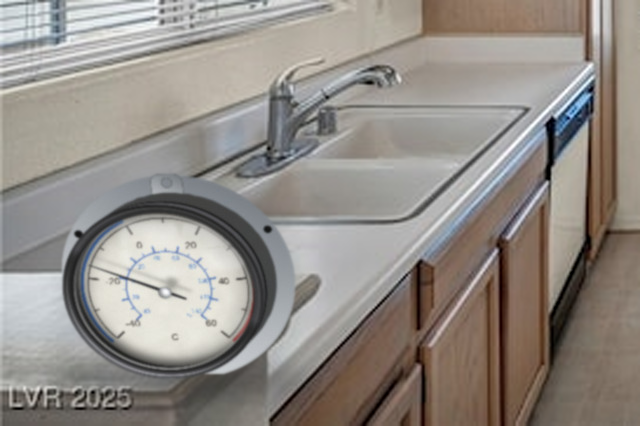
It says -15 °C
